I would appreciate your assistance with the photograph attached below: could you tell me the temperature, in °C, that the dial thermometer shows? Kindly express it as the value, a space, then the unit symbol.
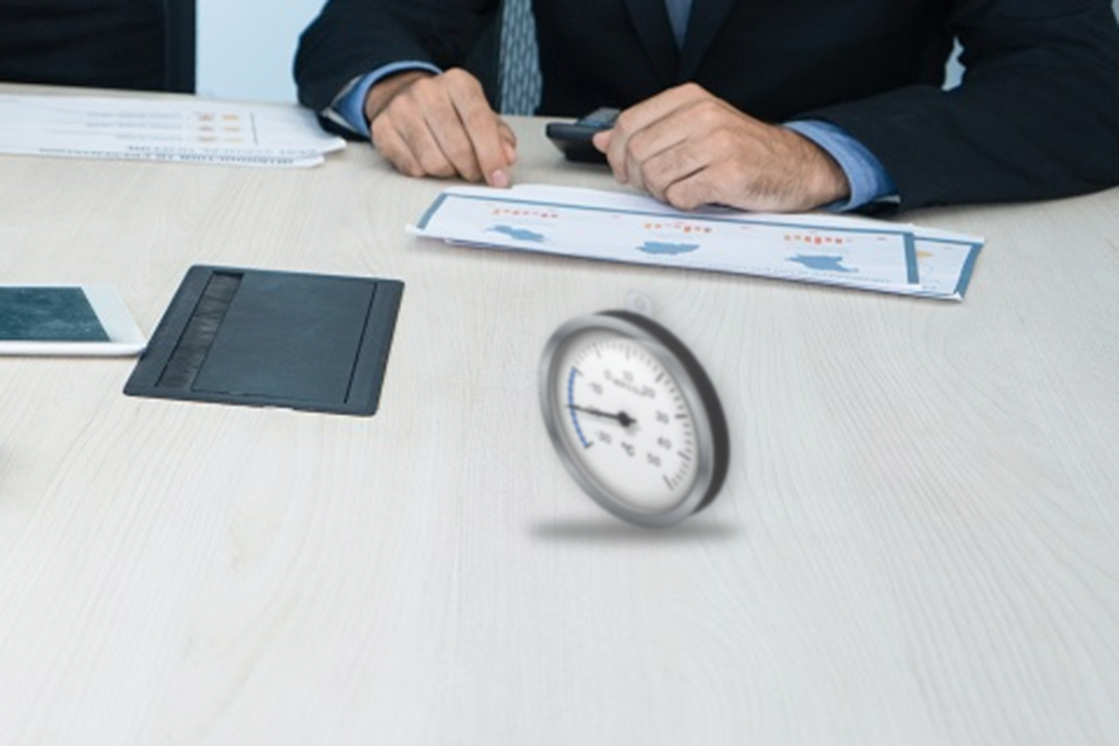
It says -20 °C
